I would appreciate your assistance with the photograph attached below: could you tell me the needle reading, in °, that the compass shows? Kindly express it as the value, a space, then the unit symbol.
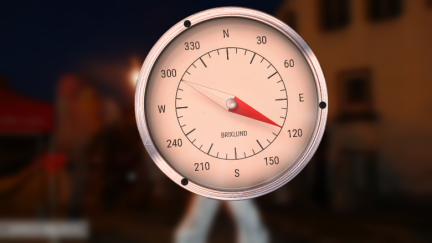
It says 120 °
